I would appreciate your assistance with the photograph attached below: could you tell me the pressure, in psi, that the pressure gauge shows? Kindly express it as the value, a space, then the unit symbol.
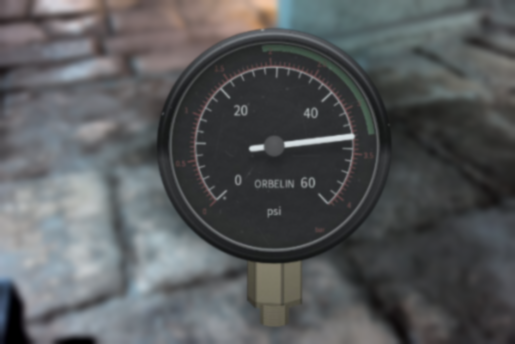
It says 48 psi
